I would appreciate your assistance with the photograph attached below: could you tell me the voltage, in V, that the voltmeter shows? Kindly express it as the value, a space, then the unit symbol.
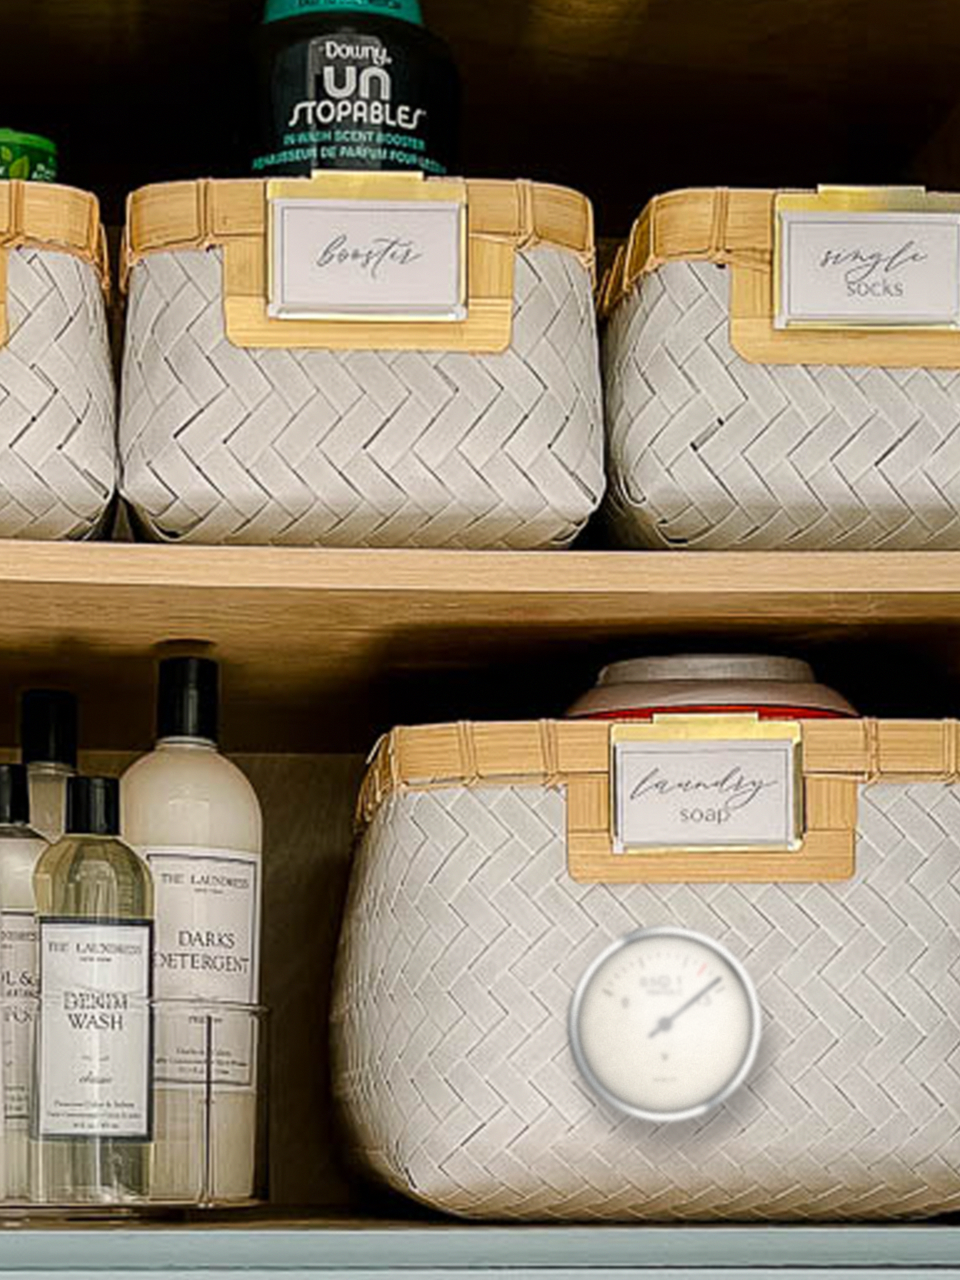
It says 1.4 V
